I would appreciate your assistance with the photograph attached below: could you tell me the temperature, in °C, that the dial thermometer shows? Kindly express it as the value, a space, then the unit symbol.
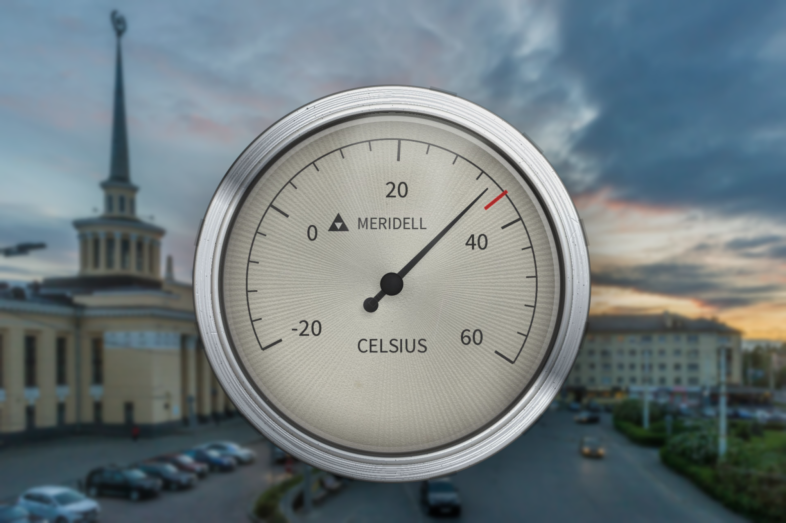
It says 34 °C
